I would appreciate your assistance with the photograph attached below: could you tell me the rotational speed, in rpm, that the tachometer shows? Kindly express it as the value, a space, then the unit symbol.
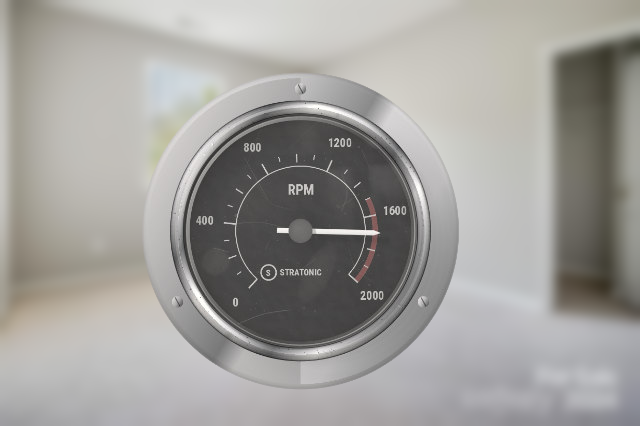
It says 1700 rpm
